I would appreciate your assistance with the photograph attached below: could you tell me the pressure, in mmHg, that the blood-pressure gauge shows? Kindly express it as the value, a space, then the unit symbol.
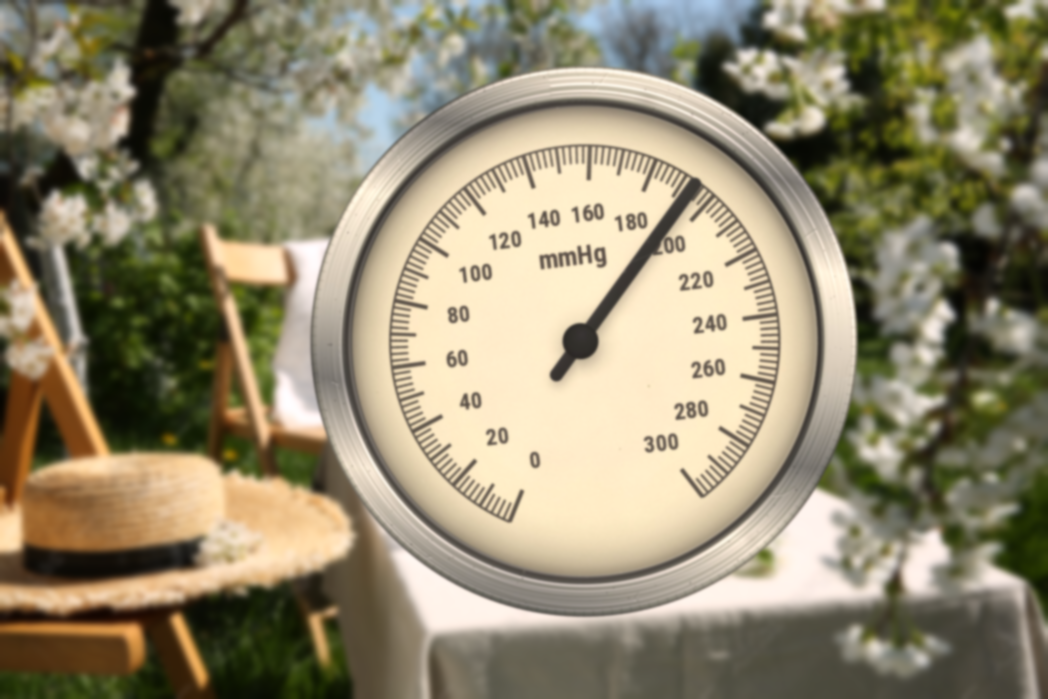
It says 194 mmHg
